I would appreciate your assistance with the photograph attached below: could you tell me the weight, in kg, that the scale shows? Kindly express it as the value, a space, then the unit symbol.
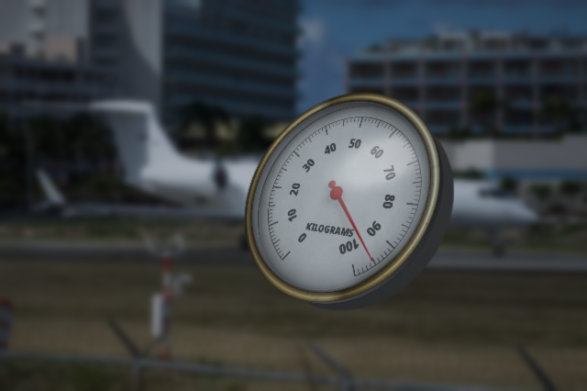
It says 95 kg
